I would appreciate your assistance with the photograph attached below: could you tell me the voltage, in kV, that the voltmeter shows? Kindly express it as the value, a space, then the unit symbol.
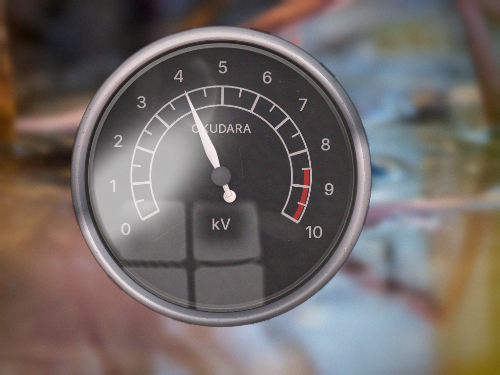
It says 4 kV
